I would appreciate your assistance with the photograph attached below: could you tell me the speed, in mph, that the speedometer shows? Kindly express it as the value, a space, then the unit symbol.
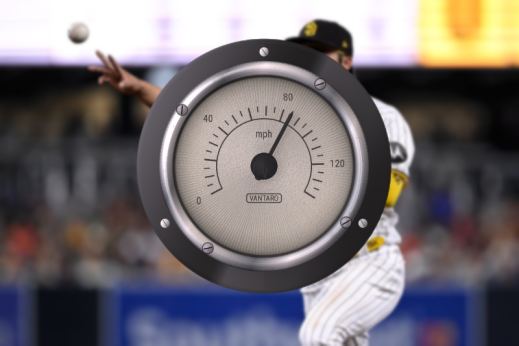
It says 85 mph
